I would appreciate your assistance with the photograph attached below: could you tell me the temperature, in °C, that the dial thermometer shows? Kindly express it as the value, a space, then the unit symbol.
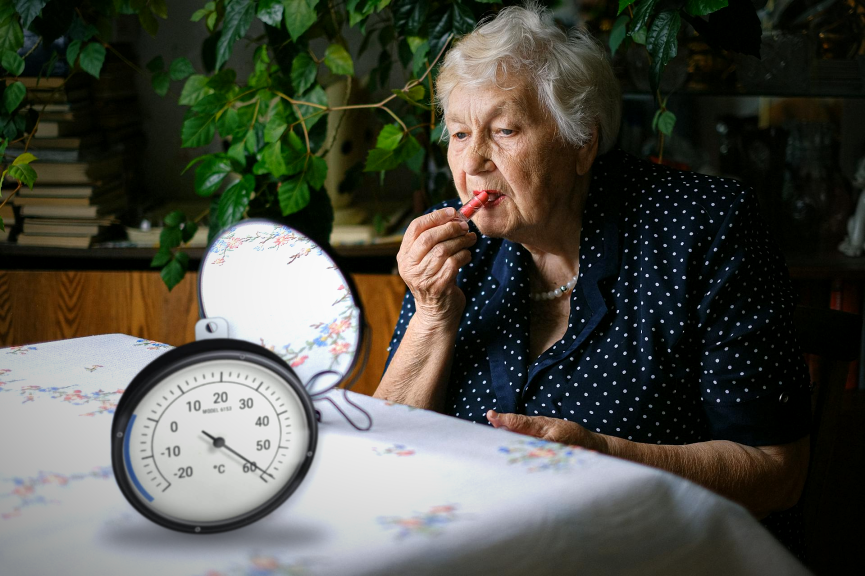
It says 58 °C
